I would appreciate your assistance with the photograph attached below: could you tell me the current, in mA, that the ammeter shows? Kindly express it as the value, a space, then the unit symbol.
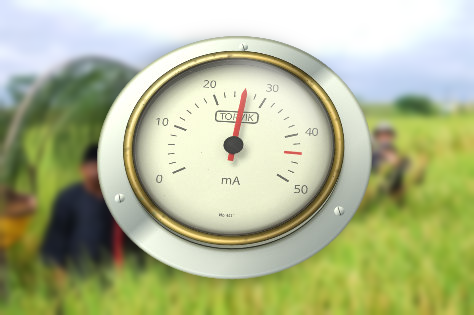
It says 26 mA
